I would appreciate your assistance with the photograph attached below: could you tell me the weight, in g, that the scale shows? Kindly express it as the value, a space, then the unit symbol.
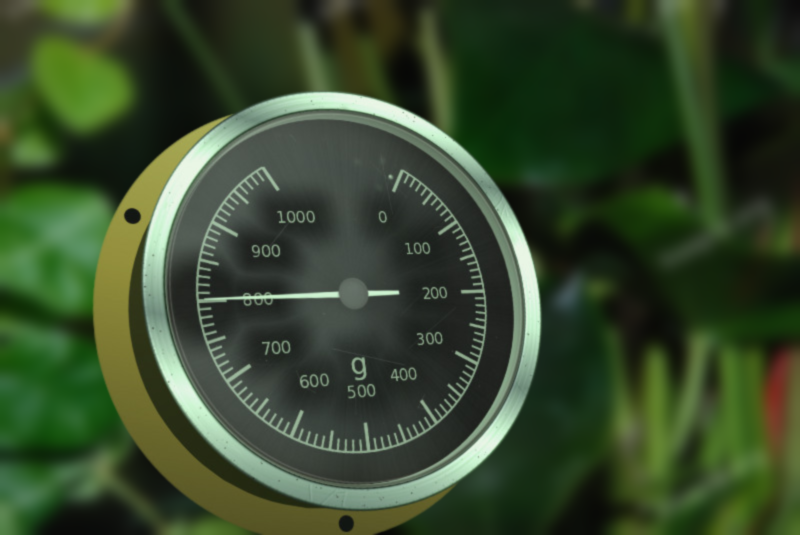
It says 800 g
